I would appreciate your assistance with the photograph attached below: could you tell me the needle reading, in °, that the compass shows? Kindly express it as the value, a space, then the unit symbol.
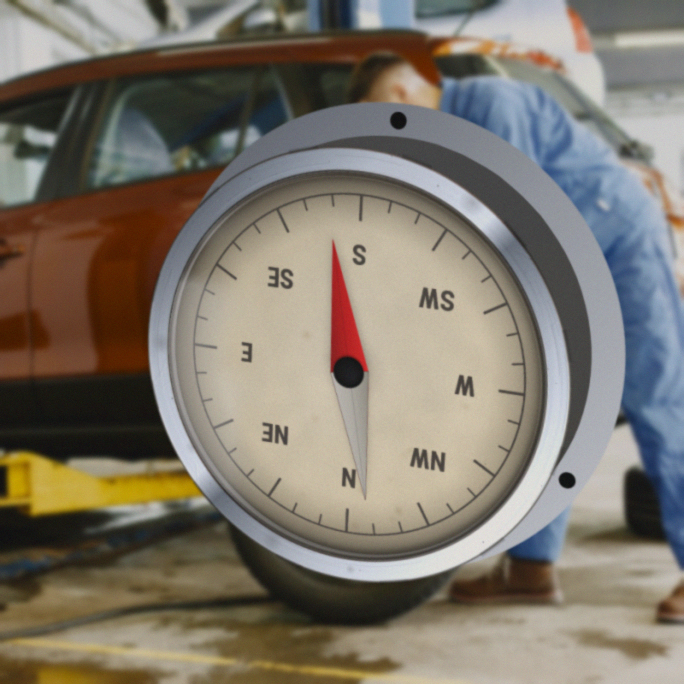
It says 170 °
